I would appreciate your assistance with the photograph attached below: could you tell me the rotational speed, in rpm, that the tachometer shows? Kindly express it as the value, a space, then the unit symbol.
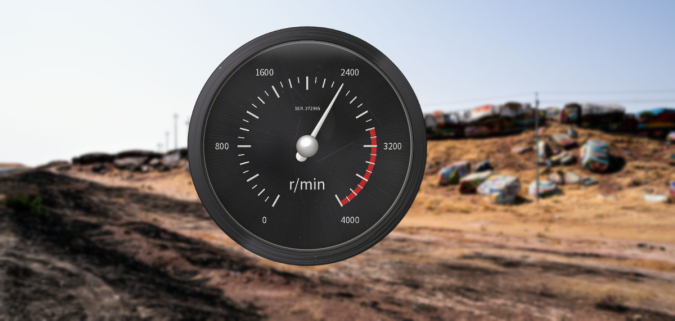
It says 2400 rpm
